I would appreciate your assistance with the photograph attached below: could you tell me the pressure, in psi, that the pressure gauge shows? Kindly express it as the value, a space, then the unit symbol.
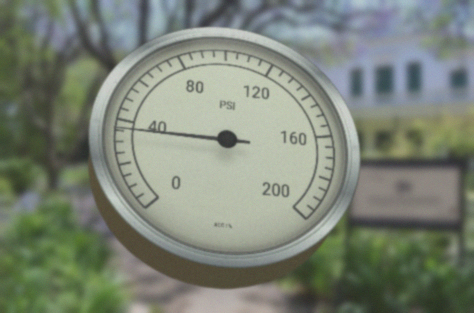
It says 35 psi
